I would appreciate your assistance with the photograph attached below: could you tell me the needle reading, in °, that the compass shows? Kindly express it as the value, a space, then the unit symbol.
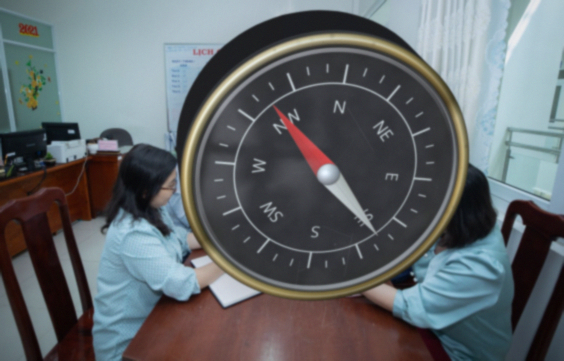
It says 315 °
